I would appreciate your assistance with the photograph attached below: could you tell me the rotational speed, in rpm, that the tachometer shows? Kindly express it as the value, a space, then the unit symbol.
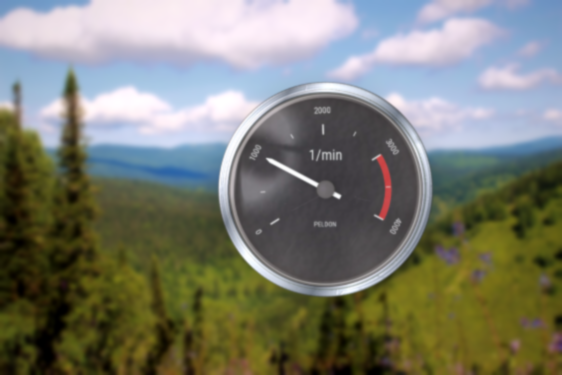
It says 1000 rpm
